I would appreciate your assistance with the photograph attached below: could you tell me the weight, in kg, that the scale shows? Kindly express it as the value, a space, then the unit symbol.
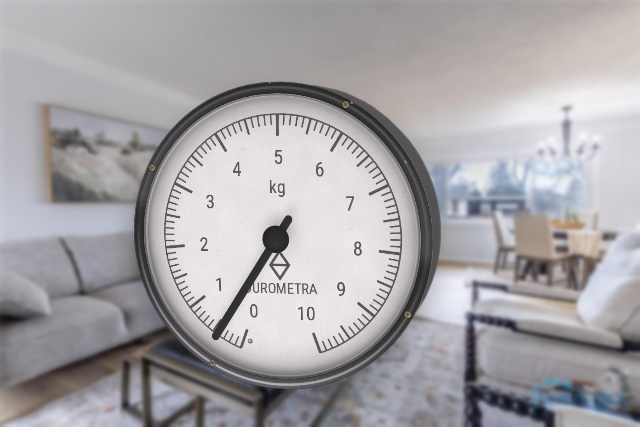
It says 0.4 kg
